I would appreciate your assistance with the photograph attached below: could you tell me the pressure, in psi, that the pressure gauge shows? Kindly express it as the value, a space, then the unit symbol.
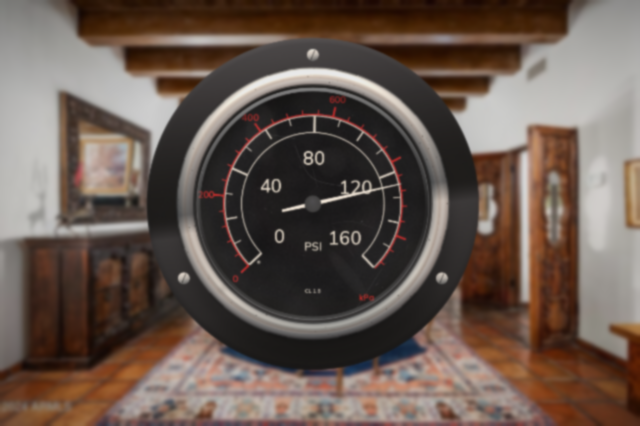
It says 125 psi
